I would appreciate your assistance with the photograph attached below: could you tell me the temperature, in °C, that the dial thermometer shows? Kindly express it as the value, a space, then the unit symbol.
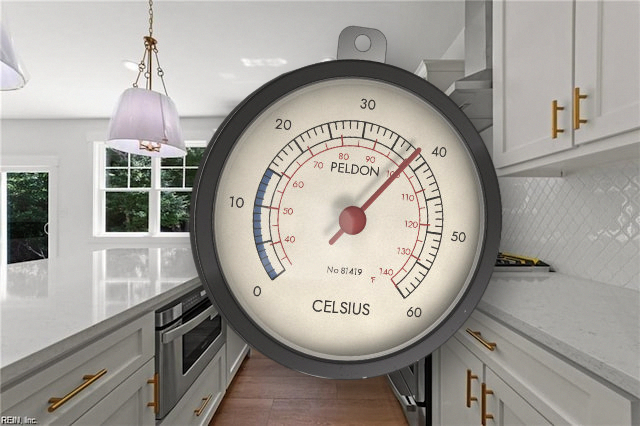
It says 38 °C
